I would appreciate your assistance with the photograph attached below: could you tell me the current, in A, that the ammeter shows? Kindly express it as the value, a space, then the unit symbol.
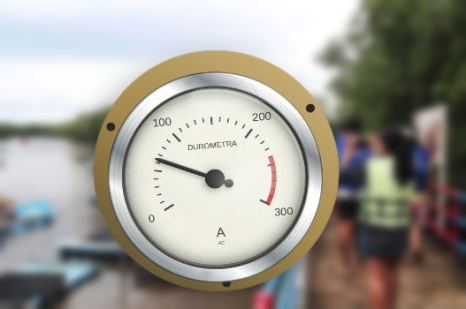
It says 65 A
